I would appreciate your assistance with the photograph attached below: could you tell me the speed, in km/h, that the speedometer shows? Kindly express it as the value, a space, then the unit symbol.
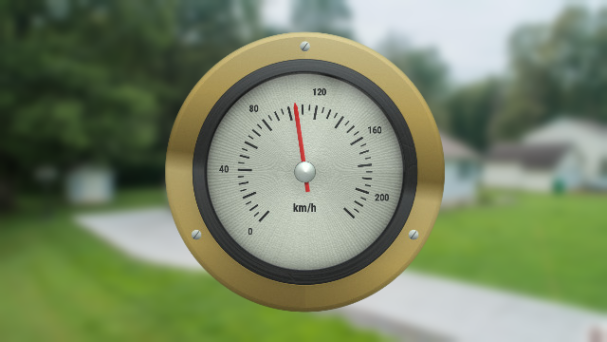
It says 105 km/h
